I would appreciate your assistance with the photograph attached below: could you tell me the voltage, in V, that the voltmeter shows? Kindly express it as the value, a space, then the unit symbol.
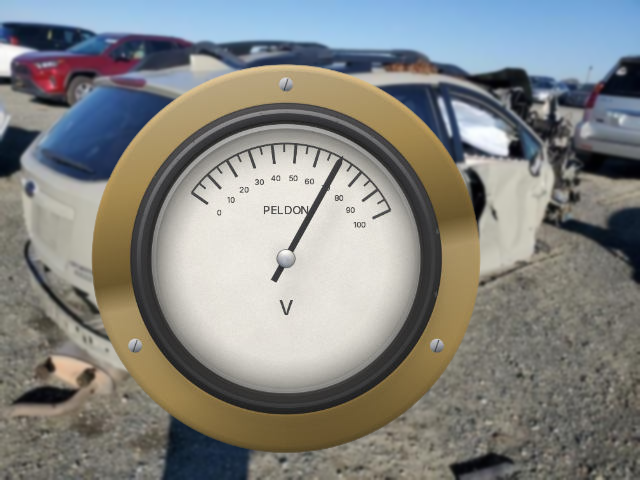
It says 70 V
